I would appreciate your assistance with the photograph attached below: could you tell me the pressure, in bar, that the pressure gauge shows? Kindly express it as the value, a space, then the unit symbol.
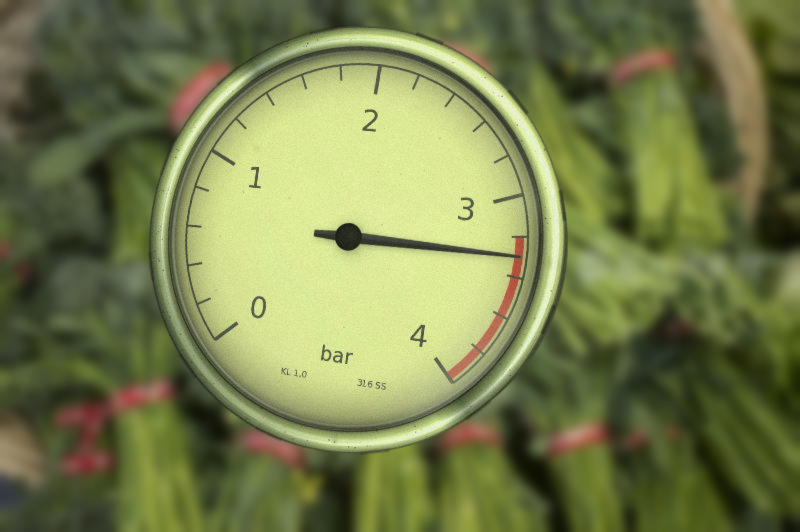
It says 3.3 bar
